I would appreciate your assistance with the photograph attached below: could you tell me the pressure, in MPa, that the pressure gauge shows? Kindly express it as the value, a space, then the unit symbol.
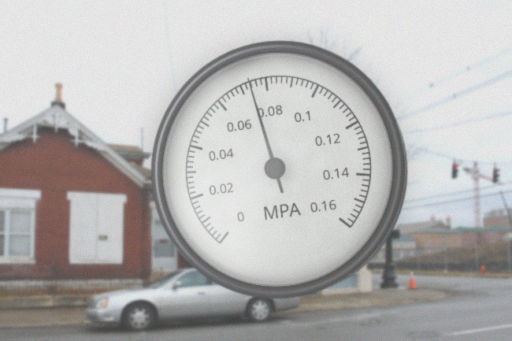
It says 0.074 MPa
